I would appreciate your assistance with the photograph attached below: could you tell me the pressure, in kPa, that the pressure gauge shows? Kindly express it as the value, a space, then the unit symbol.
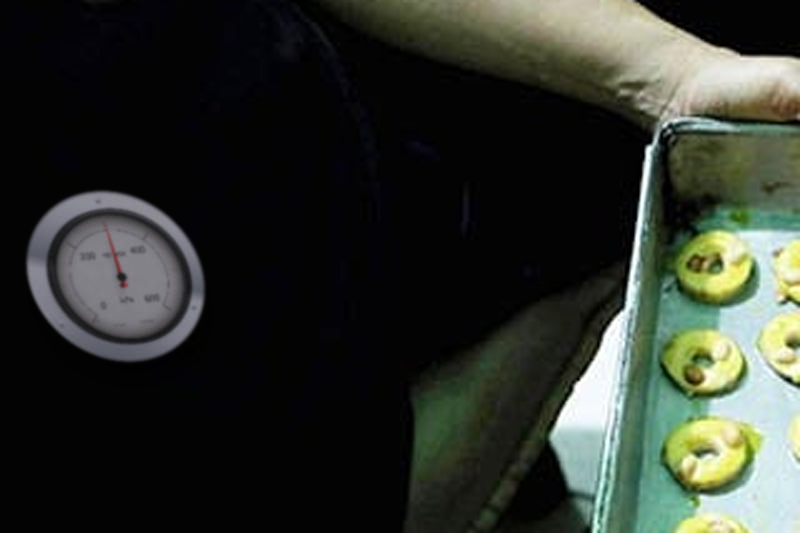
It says 300 kPa
